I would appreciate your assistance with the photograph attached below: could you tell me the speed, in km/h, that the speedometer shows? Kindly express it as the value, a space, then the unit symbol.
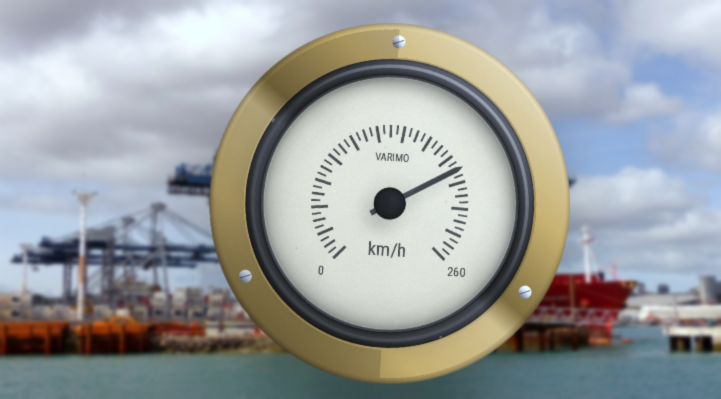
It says 190 km/h
